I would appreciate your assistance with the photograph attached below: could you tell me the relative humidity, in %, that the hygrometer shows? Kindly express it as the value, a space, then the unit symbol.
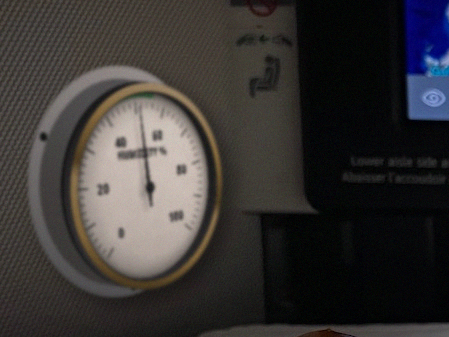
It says 50 %
